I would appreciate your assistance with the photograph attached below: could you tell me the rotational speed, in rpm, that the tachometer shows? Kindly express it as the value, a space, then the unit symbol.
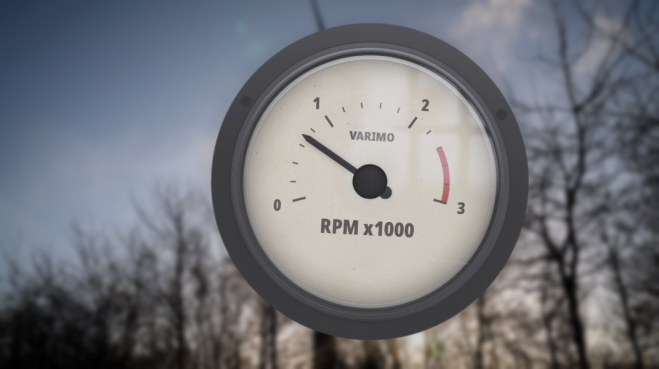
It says 700 rpm
